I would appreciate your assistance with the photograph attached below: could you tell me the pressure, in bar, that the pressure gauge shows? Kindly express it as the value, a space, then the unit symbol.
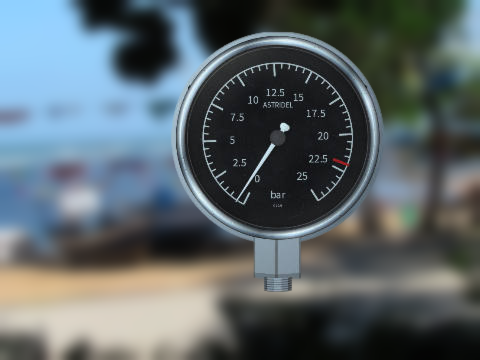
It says 0.5 bar
